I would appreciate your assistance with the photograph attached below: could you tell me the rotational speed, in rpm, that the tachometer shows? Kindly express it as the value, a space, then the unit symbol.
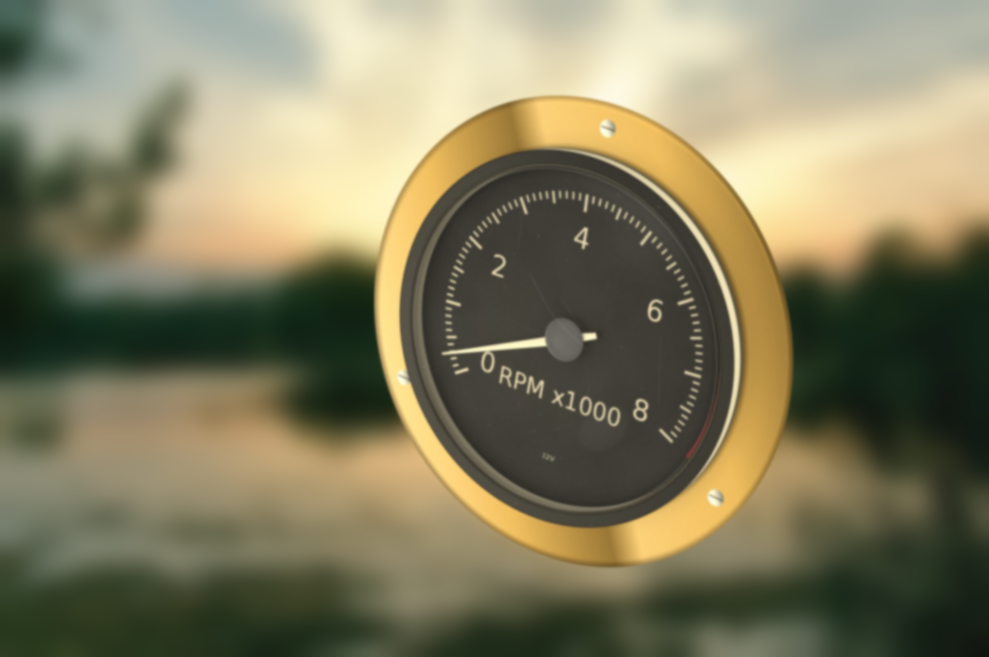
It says 300 rpm
